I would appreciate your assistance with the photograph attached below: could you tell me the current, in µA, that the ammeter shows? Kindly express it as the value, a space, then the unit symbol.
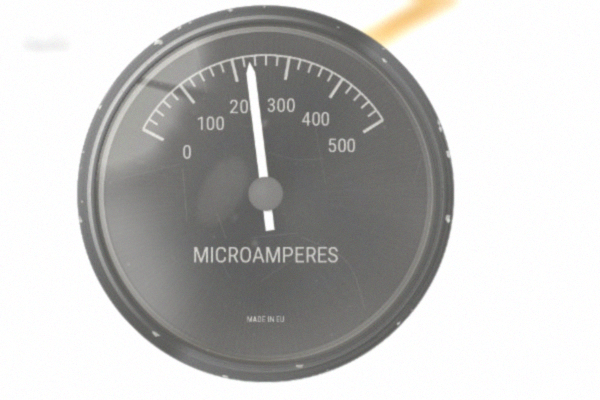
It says 230 µA
